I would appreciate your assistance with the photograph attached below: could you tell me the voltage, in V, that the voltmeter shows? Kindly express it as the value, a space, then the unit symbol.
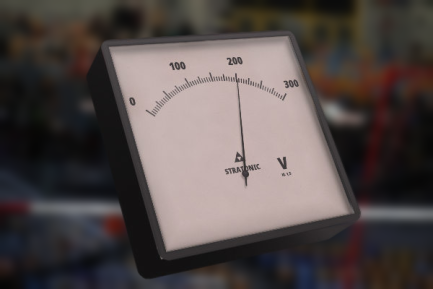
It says 200 V
